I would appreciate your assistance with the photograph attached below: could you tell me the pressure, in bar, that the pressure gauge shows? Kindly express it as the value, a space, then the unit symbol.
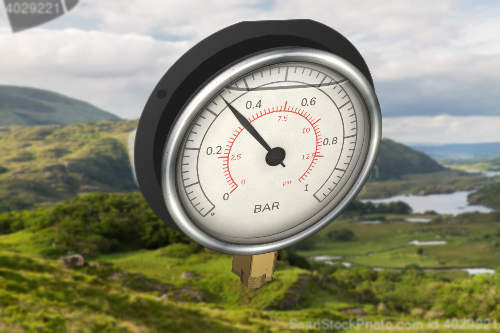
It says 0.34 bar
